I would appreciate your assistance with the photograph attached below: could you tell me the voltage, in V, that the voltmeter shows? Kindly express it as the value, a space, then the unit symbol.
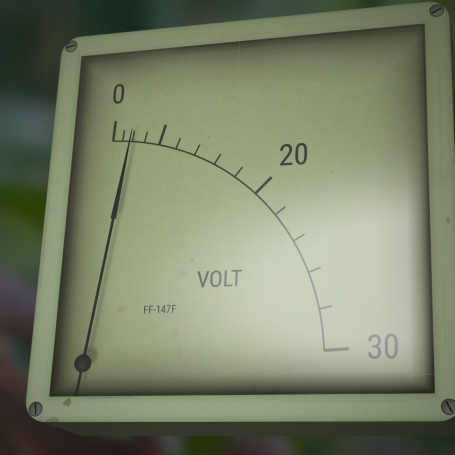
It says 6 V
